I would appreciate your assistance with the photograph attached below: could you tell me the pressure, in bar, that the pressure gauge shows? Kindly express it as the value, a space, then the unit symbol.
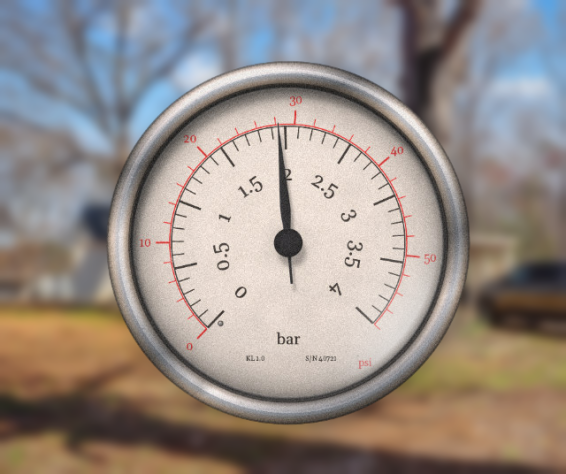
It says 1.95 bar
